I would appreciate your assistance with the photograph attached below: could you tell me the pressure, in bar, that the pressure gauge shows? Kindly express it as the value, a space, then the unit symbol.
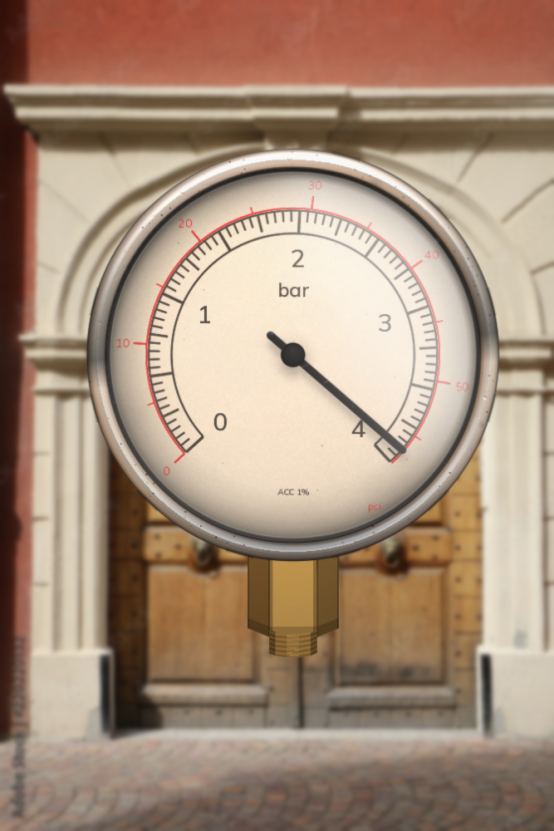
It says 3.9 bar
